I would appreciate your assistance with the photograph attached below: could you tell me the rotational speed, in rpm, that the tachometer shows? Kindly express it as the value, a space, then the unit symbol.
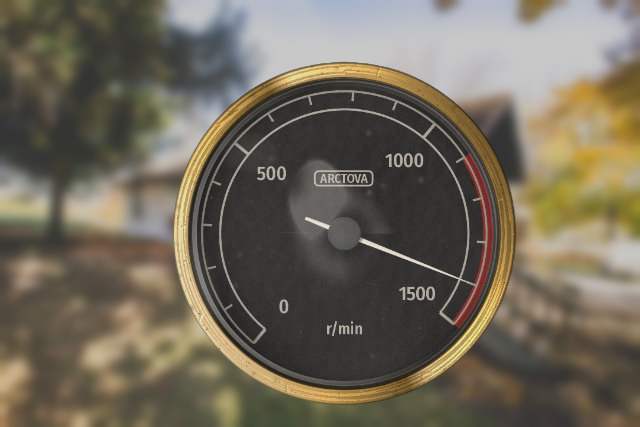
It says 1400 rpm
